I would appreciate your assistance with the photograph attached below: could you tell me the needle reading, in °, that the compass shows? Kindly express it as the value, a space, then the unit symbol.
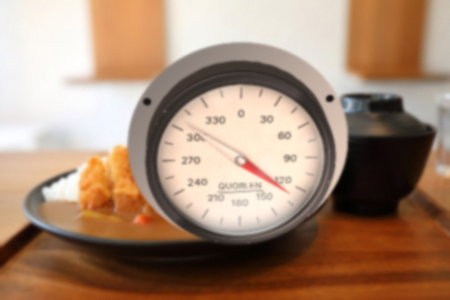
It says 127.5 °
